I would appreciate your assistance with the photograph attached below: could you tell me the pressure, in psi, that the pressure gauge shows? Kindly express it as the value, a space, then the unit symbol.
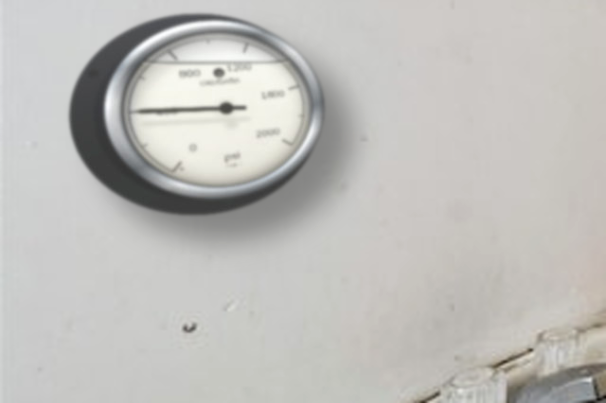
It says 400 psi
